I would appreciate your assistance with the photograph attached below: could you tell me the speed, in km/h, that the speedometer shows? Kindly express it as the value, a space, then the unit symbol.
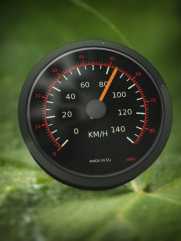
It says 85 km/h
